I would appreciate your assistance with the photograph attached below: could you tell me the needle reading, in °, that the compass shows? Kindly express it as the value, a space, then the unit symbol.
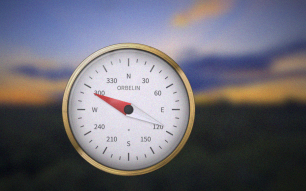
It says 295 °
